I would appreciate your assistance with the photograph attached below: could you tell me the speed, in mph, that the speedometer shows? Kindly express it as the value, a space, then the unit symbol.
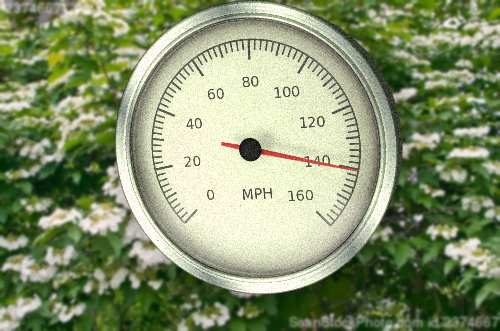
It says 140 mph
